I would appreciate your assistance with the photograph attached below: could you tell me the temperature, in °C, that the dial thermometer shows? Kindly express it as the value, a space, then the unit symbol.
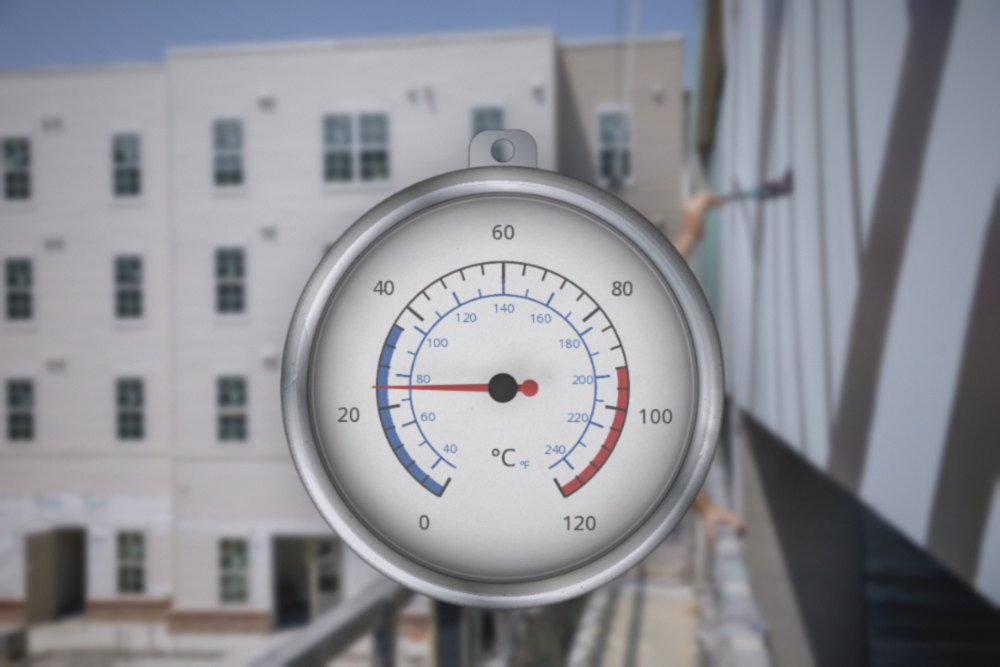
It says 24 °C
